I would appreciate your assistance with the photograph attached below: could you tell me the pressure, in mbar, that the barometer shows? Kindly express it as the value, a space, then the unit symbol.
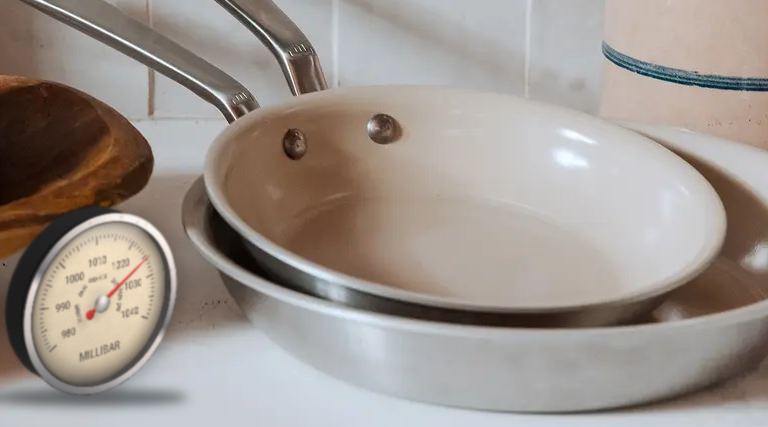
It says 1025 mbar
